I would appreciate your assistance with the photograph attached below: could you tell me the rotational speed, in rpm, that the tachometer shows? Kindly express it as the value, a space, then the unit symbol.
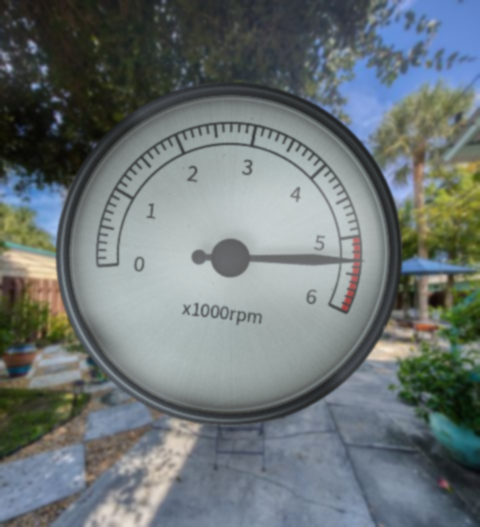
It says 5300 rpm
